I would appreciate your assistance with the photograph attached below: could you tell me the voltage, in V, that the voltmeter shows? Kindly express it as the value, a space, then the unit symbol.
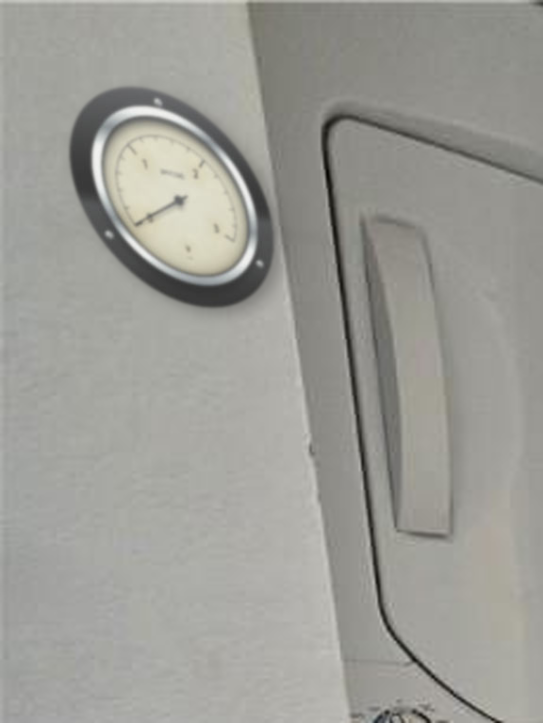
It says 0 V
